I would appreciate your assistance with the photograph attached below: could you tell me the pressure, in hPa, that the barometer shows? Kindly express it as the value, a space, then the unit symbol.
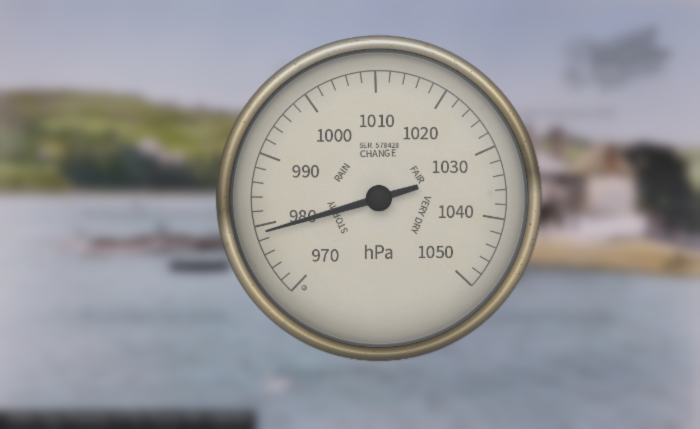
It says 979 hPa
